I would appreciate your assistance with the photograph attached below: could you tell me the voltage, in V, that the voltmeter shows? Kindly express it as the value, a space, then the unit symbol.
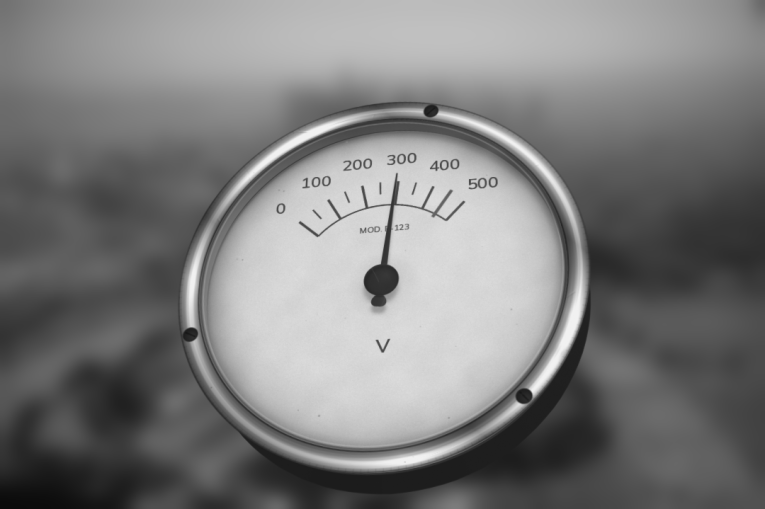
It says 300 V
